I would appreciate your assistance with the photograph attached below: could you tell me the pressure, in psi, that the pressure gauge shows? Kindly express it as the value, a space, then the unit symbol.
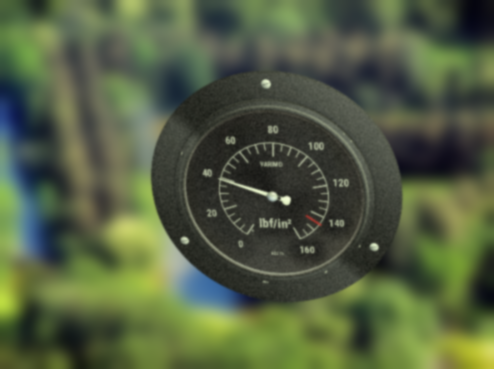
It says 40 psi
